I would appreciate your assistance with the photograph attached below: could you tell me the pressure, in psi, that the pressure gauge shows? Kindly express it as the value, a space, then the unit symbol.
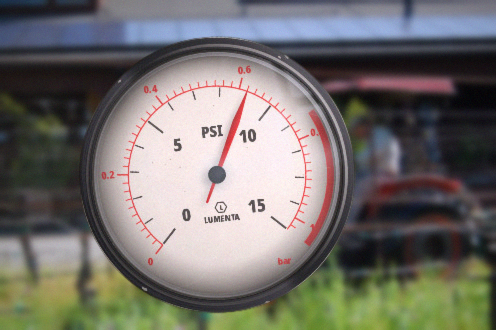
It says 9 psi
